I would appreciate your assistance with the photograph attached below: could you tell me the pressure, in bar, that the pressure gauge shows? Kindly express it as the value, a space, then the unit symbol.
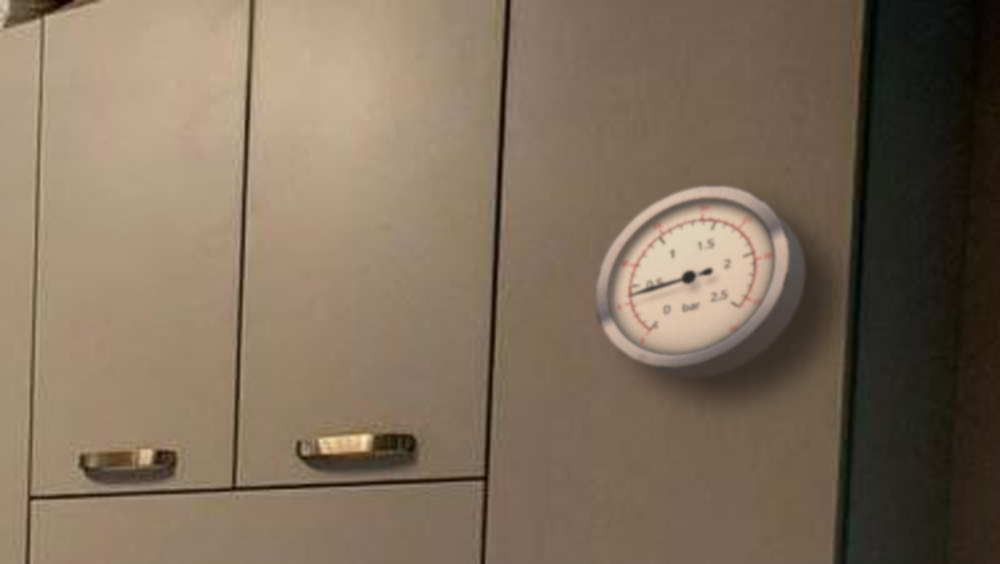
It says 0.4 bar
